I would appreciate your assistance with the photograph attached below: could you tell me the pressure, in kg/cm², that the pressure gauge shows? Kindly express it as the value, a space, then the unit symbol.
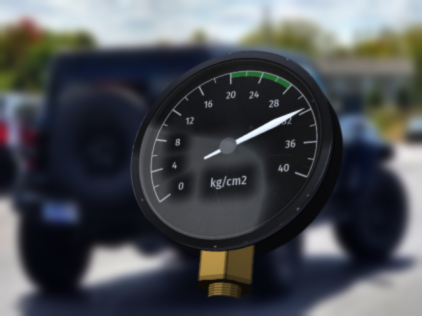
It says 32 kg/cm²
